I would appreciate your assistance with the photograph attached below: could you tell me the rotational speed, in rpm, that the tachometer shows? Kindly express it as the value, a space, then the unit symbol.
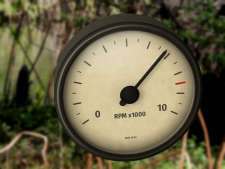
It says 6750 rpm
